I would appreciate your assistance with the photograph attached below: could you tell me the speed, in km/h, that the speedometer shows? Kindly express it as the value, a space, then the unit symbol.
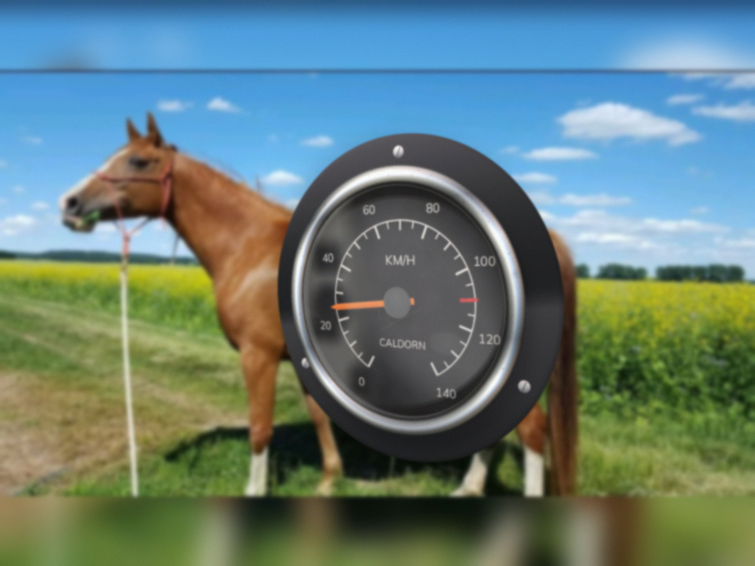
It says 25 km/h
